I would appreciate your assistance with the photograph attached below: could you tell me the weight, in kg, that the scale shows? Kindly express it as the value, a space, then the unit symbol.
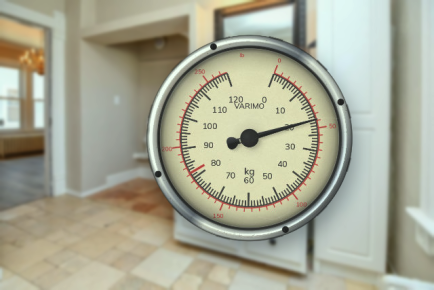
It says 20 kg
